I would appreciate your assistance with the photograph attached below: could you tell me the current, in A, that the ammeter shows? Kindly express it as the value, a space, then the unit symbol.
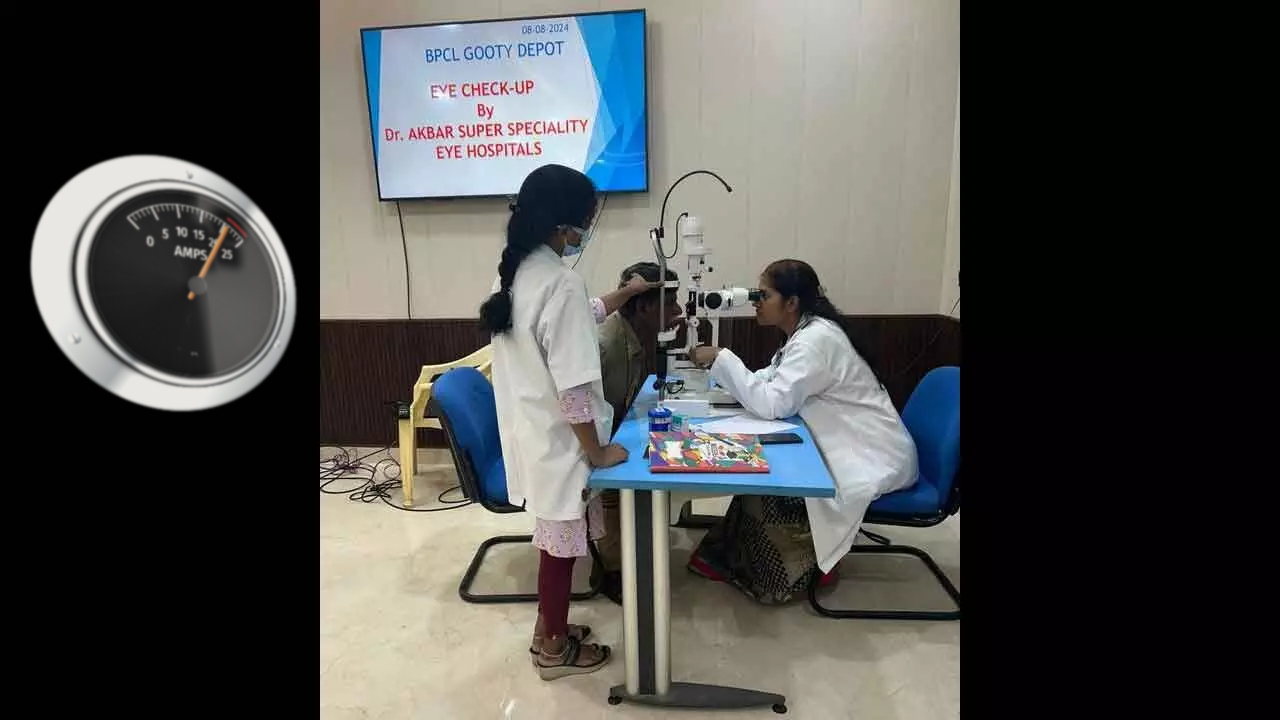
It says 20 A
